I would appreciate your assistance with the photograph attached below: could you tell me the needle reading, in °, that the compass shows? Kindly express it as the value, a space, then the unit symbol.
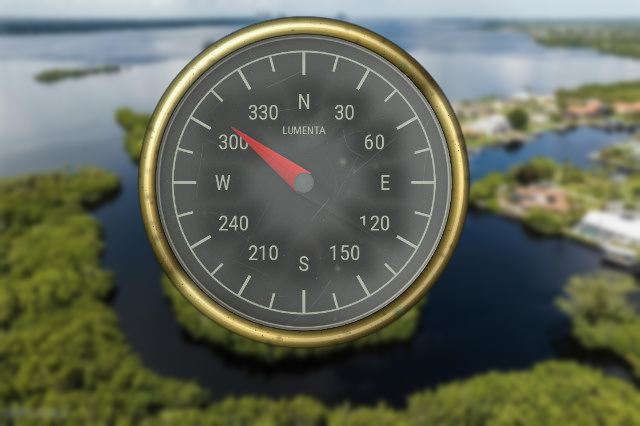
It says 307.5 °
